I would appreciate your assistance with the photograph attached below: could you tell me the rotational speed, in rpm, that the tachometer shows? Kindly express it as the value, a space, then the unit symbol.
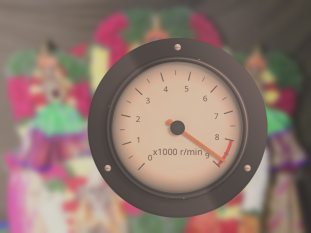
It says 8750 rpm
